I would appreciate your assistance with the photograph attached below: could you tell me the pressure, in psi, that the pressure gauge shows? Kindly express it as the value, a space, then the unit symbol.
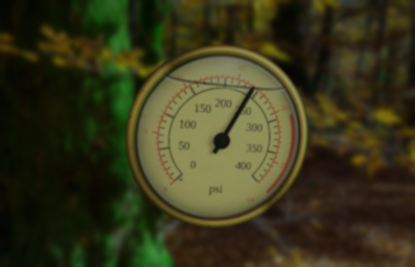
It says 240 psi
